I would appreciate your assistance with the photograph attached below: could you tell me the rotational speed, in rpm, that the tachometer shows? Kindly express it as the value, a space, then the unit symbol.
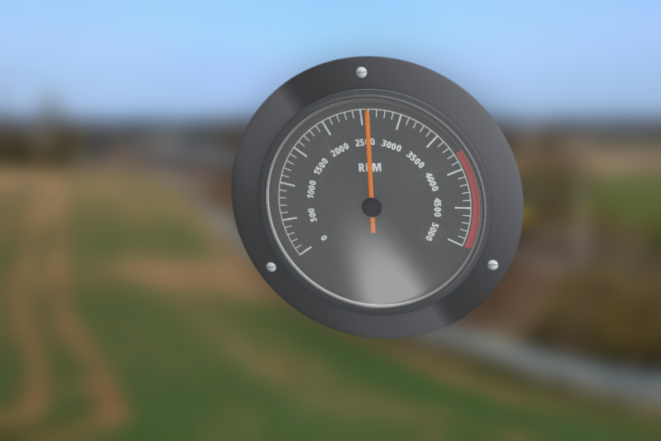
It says 2600 rpm
